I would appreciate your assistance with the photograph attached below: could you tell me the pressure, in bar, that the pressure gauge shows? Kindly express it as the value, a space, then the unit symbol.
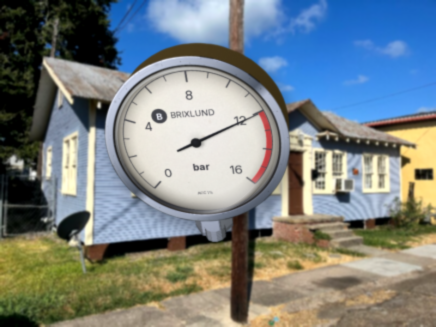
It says 12 bar
